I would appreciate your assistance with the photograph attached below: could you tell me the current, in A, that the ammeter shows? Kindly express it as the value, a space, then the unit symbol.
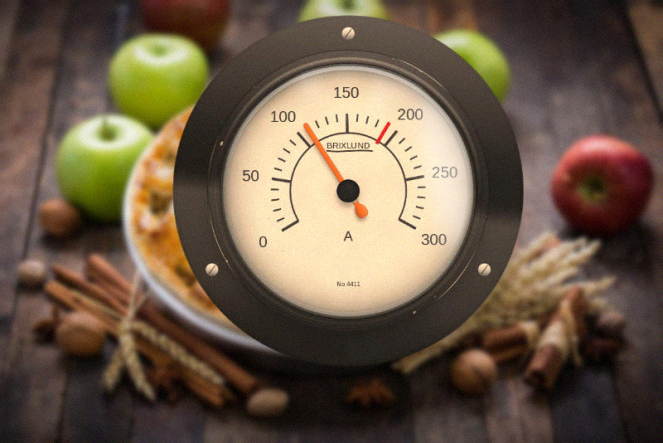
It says 110 A
